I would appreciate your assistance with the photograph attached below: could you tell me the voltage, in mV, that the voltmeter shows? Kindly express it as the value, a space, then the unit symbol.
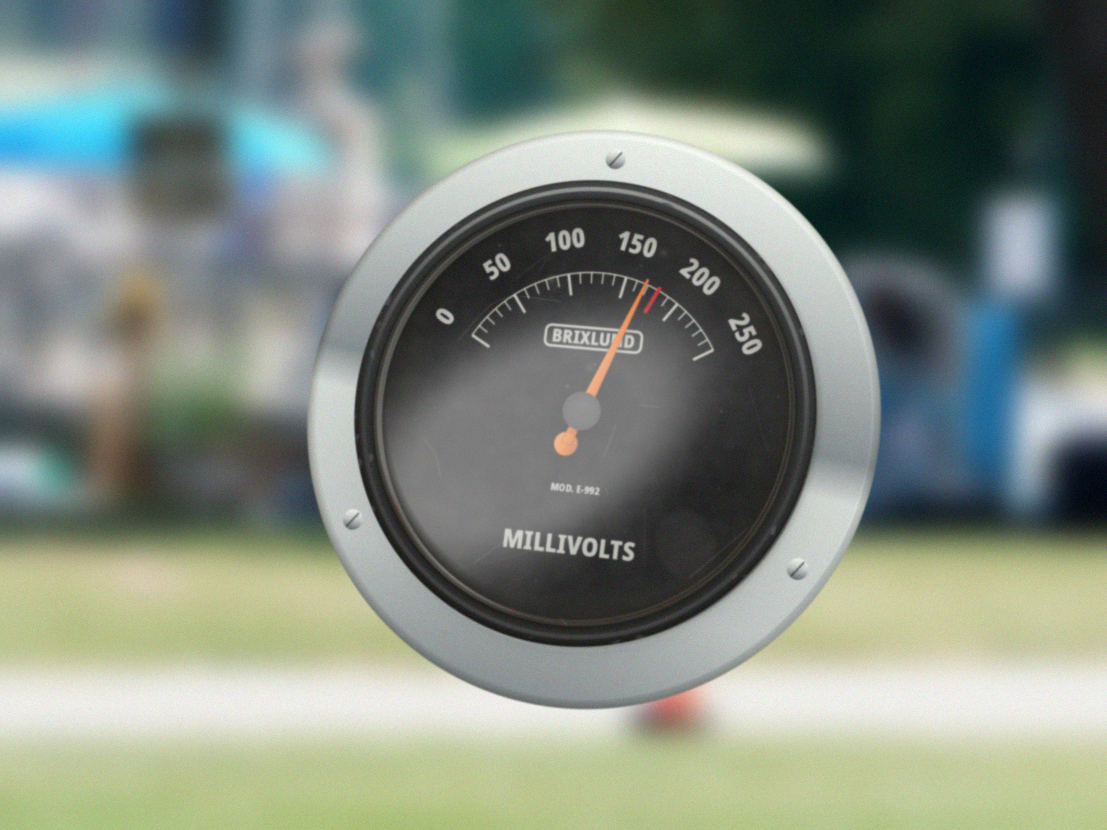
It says 170 mV
